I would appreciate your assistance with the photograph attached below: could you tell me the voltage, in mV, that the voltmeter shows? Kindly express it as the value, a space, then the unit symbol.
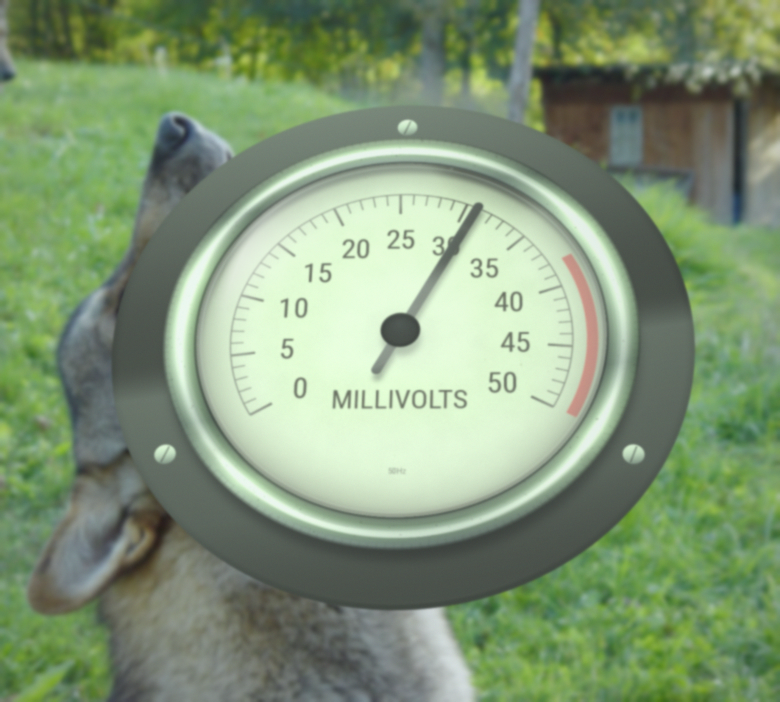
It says 31 mV
